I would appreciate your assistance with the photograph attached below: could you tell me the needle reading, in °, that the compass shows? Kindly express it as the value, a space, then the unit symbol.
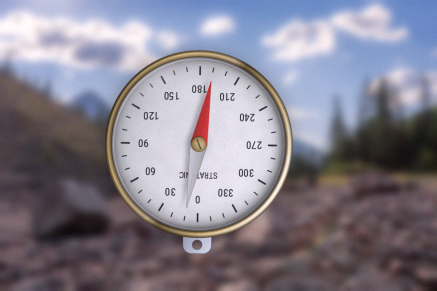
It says 190 °
